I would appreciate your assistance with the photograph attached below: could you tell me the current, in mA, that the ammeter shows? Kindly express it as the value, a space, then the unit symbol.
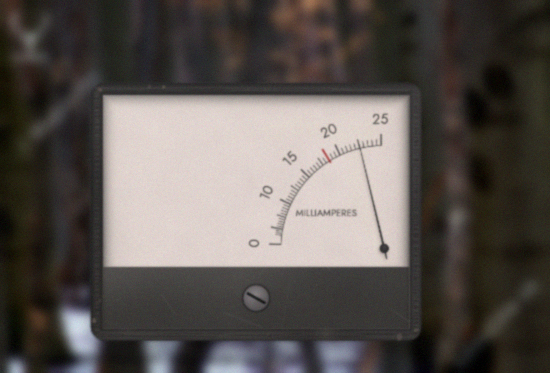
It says 22.5 mA
